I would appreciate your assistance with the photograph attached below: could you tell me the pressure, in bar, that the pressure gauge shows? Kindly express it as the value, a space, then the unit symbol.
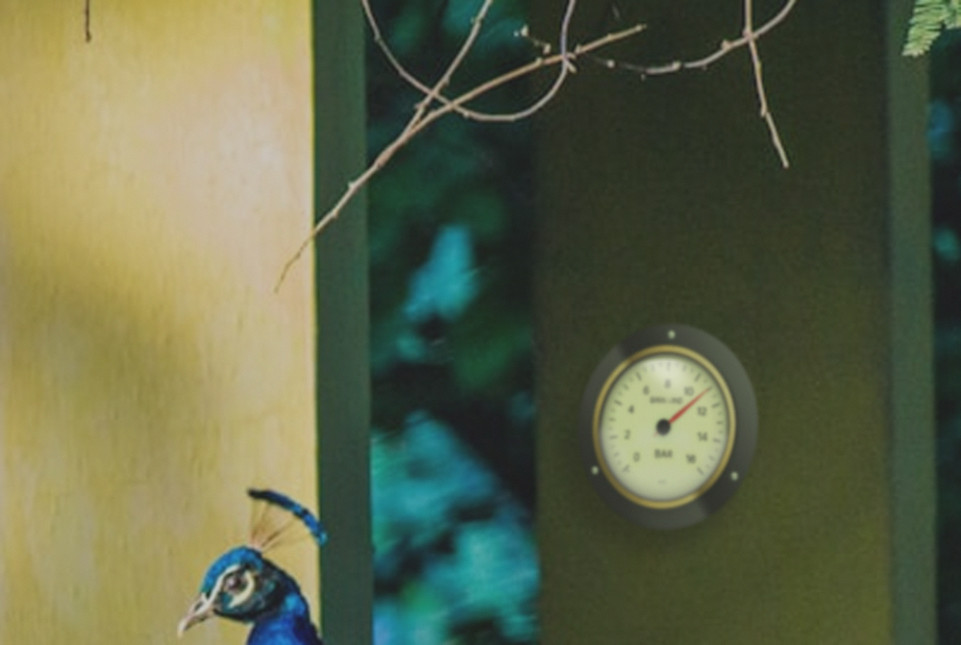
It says 11 bar
